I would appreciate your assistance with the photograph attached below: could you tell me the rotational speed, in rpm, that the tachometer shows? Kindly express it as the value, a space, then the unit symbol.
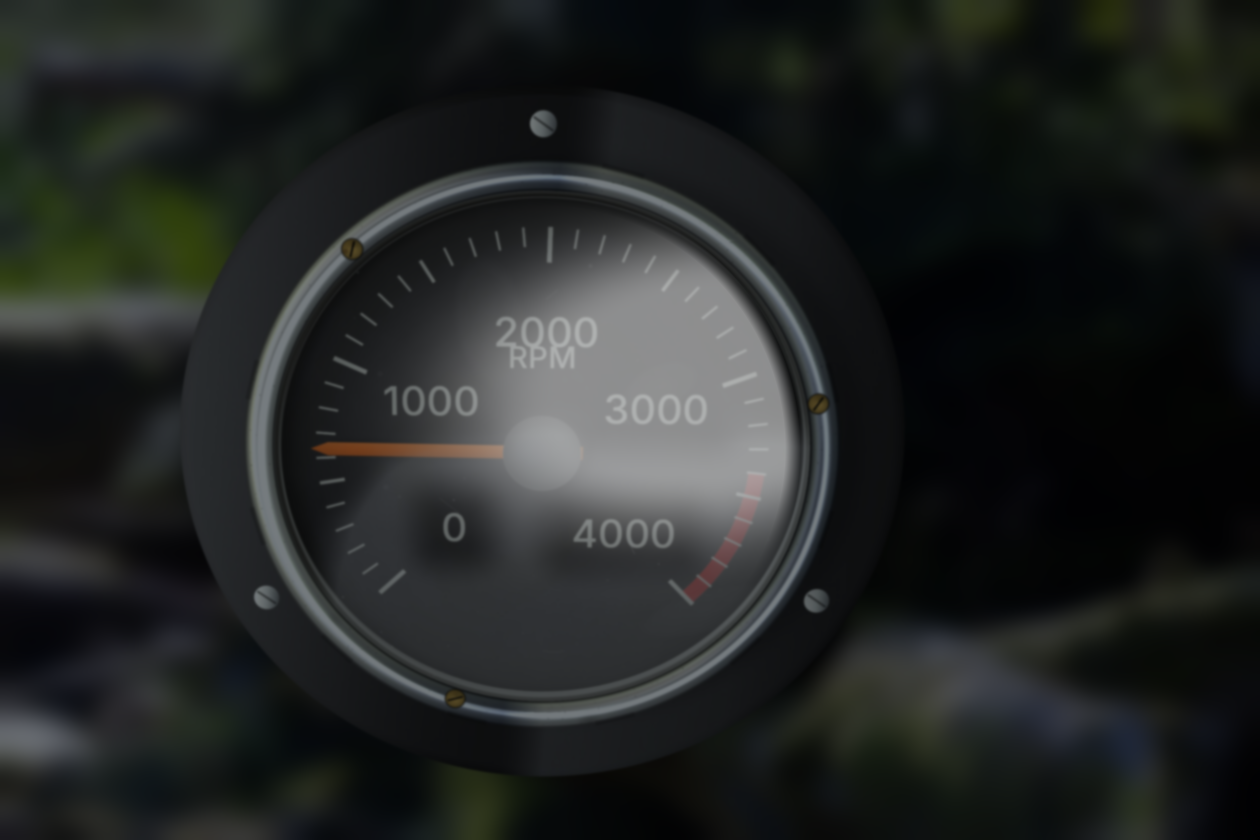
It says 650 rpm
